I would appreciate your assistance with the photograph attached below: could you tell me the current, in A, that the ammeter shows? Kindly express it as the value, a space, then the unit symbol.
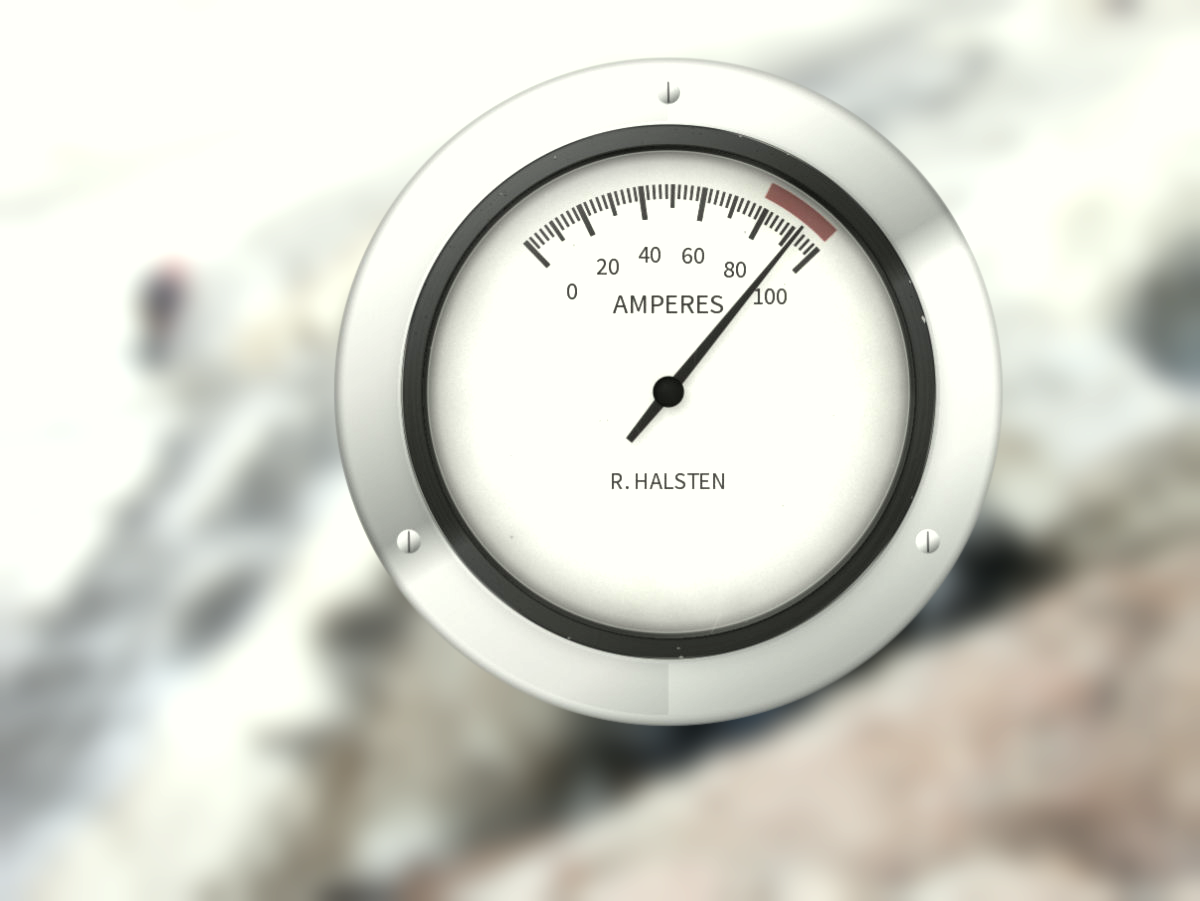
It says 92 A
